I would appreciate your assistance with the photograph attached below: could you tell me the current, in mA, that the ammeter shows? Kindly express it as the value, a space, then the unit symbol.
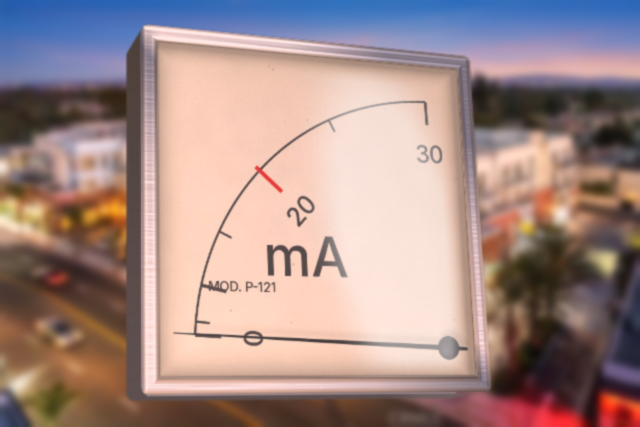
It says 0 mA
